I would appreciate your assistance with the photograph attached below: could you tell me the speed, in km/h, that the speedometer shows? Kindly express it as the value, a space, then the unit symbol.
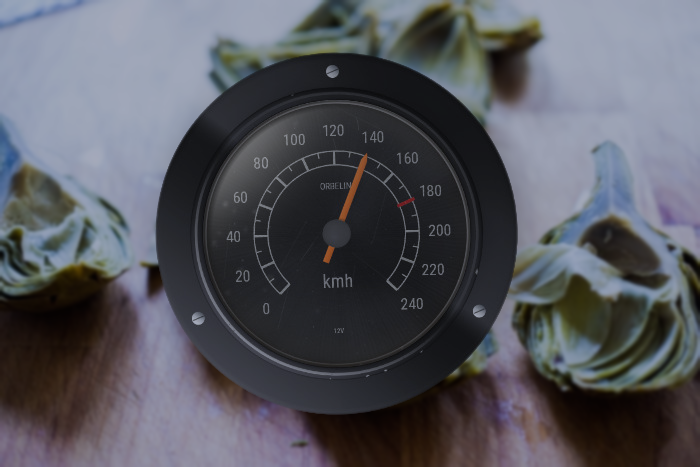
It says 140 km/h
